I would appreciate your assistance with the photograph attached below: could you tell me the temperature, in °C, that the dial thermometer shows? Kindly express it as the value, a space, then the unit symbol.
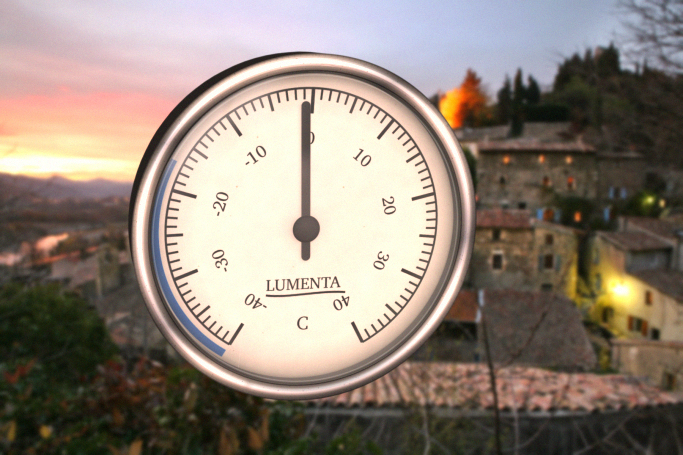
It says -1 °C
